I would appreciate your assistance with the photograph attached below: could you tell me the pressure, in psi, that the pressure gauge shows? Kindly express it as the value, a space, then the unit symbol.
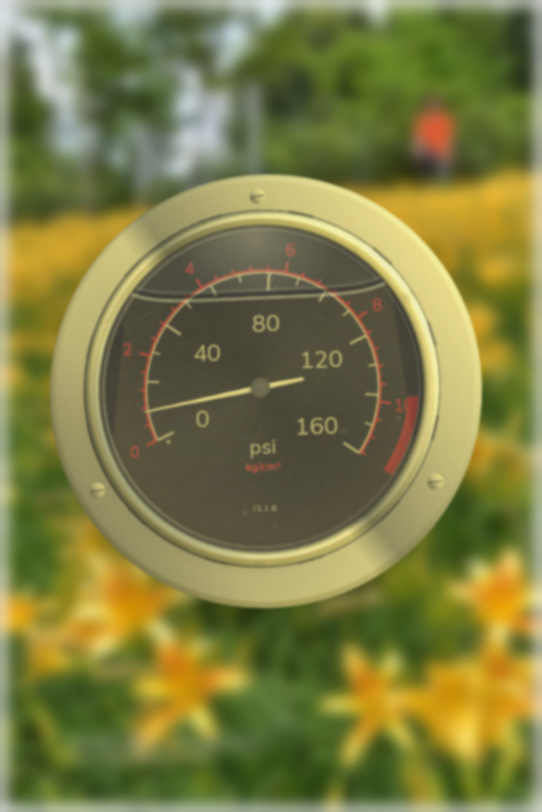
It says 10 psi
